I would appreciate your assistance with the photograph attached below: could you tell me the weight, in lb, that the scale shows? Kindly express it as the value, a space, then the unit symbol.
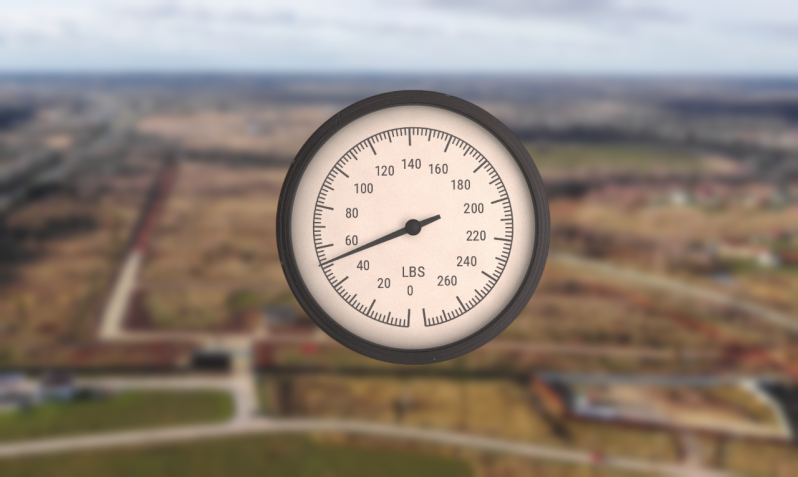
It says 52 lb
